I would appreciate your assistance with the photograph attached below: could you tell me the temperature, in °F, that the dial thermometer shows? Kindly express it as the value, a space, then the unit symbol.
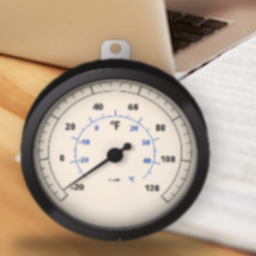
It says -16 °F
